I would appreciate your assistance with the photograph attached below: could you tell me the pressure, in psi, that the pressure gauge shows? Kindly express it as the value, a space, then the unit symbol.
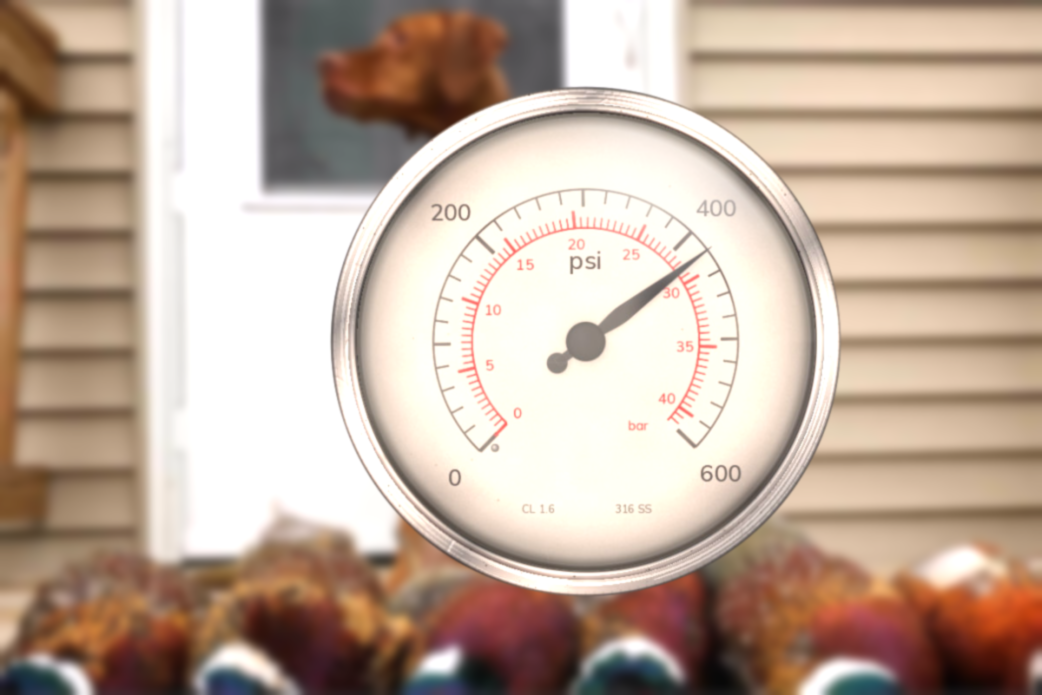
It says 420 psi
